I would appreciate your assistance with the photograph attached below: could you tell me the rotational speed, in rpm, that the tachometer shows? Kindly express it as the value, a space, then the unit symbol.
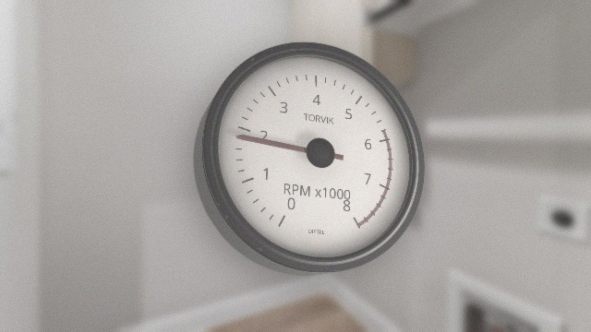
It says 1800 rpm
